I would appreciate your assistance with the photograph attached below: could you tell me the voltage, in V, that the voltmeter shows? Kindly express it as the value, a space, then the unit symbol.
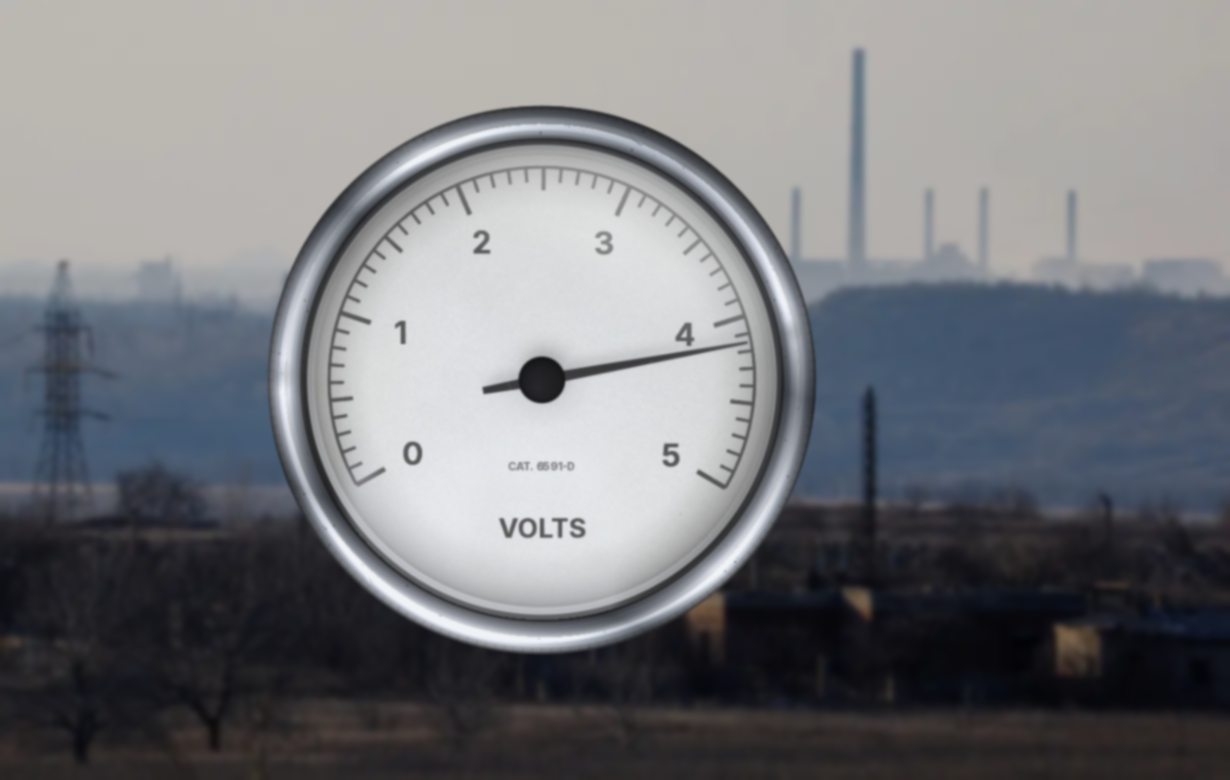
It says 4.15 V
